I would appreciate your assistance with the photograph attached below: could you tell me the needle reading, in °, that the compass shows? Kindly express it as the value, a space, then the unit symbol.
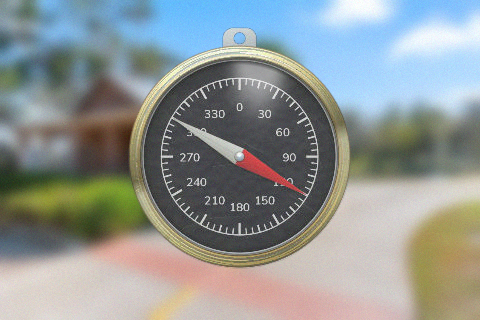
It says 120 °
